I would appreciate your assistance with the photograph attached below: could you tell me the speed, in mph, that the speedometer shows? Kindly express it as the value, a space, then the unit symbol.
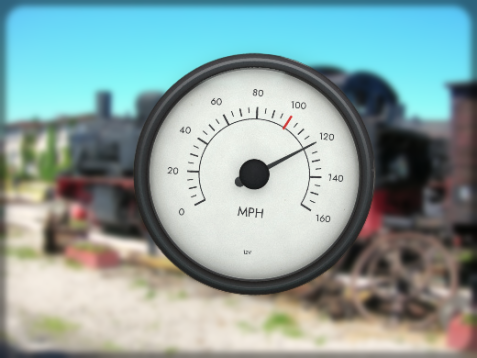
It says 120 mph
